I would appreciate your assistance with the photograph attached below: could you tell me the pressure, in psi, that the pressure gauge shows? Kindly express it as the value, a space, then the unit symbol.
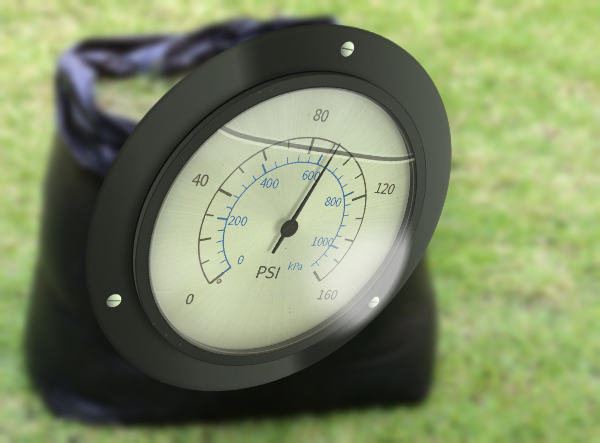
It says 90 psi
